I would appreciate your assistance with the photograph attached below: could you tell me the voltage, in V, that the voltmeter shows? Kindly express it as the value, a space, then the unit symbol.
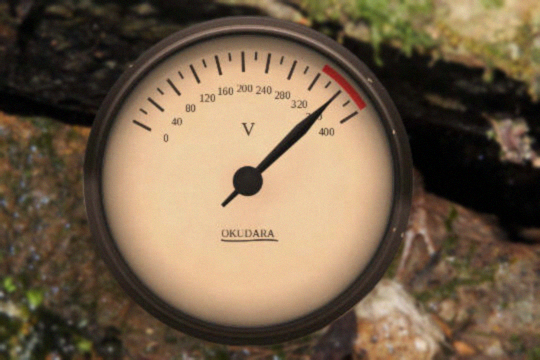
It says 360 V
